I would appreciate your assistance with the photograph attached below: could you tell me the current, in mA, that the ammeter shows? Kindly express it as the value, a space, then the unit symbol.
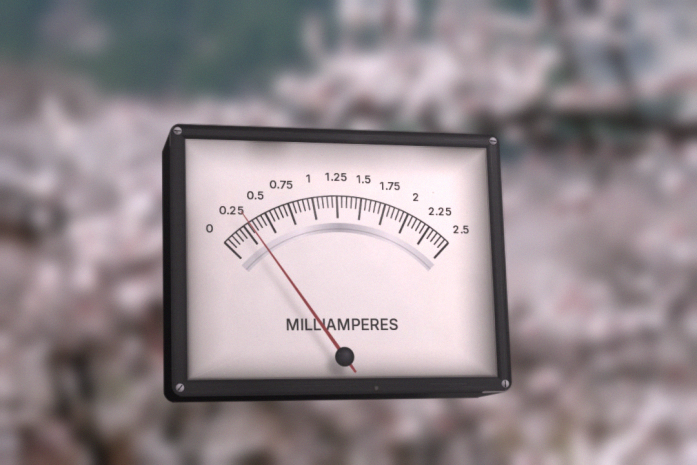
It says 0.3 mA
